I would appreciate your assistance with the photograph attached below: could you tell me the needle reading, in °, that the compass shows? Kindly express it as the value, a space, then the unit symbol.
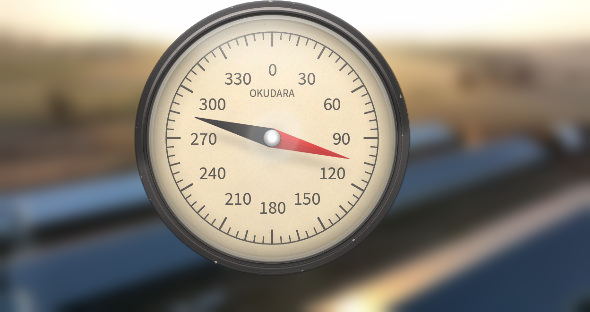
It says 105 °
